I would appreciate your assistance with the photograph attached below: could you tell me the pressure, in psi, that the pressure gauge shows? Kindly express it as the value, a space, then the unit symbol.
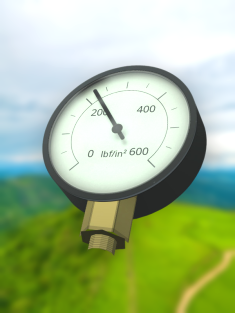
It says 225 psi
